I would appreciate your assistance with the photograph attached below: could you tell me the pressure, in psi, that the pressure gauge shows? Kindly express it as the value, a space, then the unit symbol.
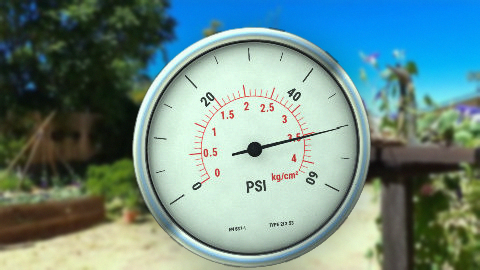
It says 50 psi
